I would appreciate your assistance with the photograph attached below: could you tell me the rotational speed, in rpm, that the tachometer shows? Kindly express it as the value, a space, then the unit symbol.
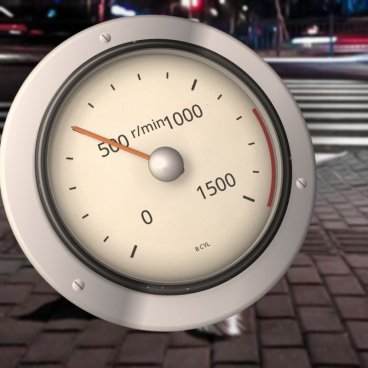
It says 500 rpm
